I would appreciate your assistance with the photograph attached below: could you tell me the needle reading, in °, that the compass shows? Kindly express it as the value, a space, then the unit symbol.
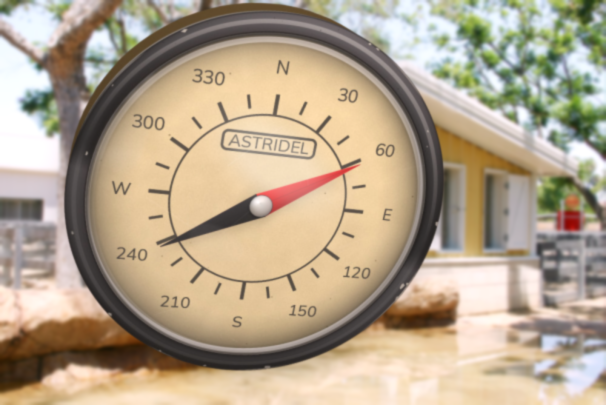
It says 60 °
